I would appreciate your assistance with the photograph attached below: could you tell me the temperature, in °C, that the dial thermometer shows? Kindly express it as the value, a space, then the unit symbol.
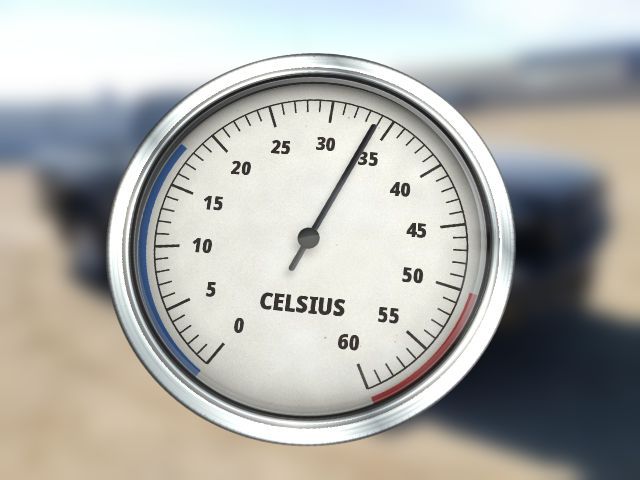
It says 34 °C
